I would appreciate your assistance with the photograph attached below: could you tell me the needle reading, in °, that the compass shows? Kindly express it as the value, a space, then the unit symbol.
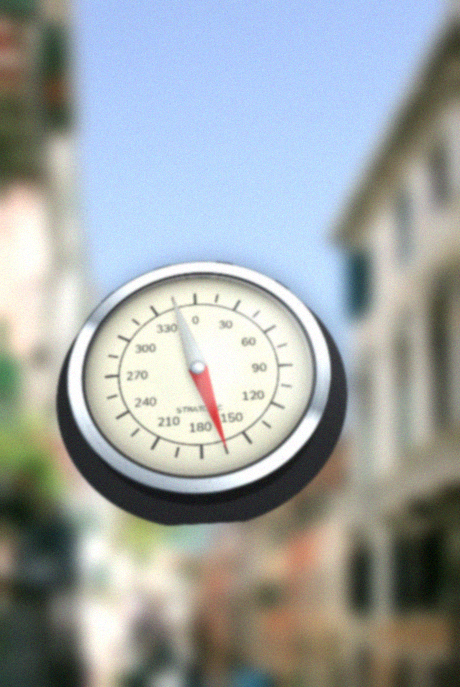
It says 165 °
